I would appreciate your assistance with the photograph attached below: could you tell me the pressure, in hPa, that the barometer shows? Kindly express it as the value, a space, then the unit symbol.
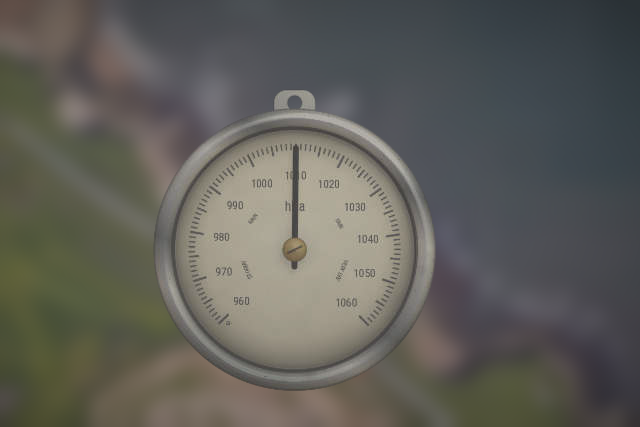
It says 1010 hPa
